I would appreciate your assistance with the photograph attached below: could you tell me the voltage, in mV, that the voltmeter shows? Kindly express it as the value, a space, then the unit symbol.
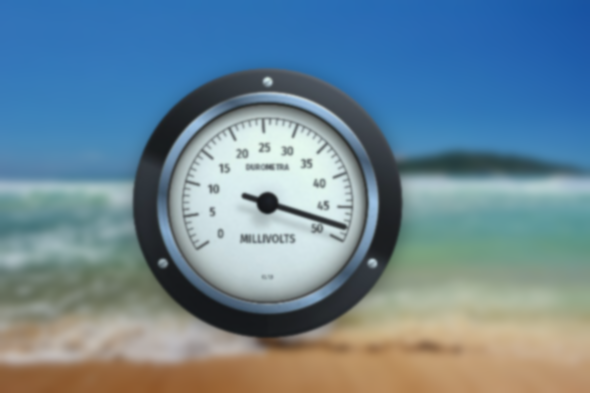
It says 48 mV
